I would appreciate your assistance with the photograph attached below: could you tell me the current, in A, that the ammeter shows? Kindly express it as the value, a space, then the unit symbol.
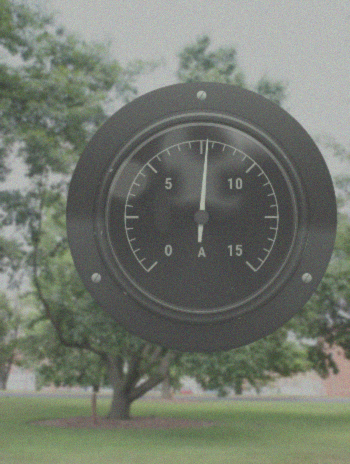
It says 7.75 A
